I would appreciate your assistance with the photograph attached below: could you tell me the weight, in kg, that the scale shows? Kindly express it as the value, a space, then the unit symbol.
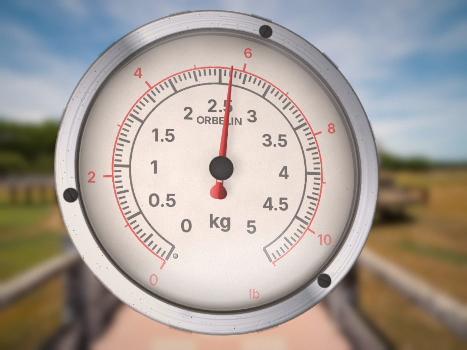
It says 2.6 kg
